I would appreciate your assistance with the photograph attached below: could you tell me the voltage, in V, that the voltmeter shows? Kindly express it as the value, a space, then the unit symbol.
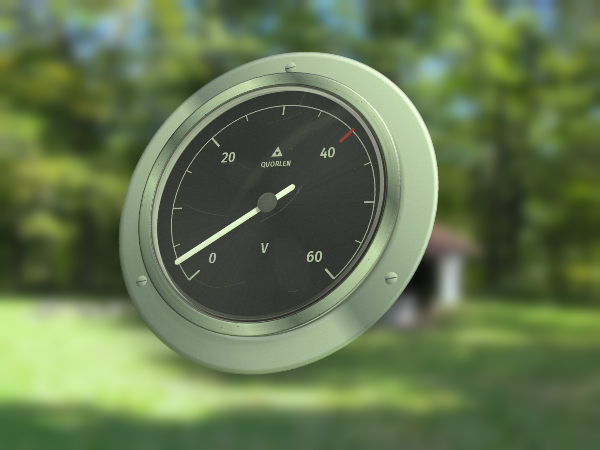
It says 2.5 V
